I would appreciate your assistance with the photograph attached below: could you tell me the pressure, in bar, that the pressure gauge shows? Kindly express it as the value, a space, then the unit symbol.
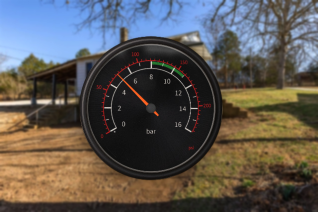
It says 5 bar
